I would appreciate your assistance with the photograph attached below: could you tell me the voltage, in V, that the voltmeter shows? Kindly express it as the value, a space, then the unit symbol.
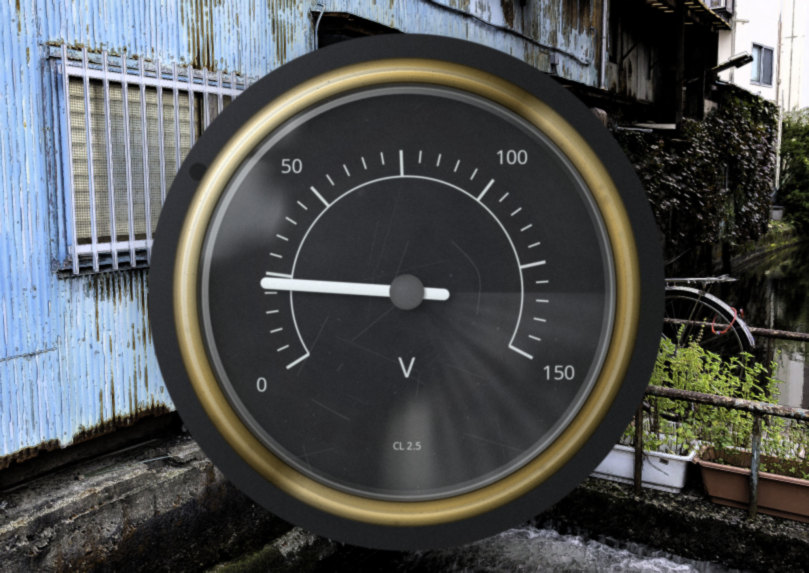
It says 22.5 V
